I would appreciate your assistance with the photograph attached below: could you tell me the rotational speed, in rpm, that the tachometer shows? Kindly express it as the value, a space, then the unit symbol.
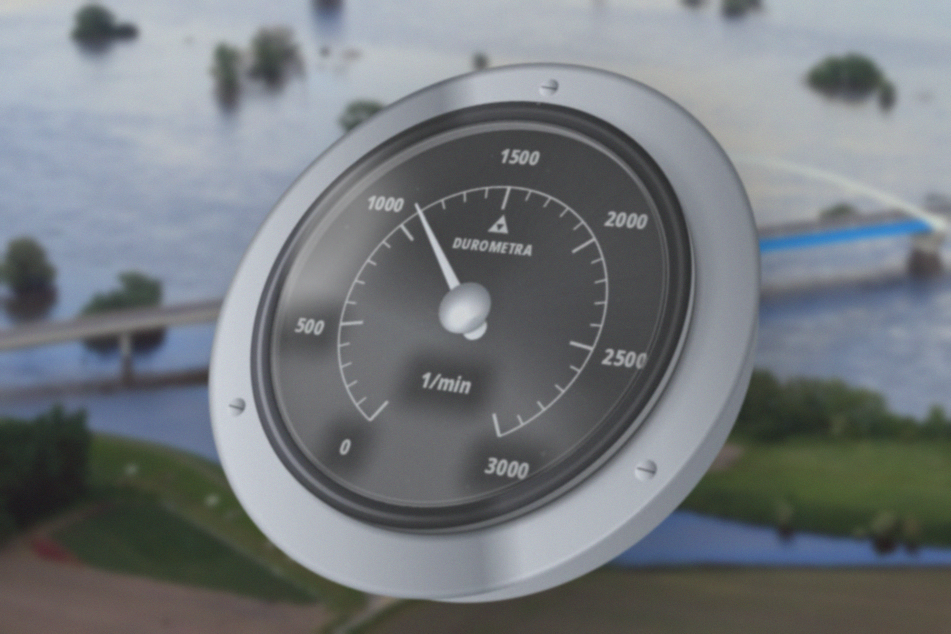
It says 1100 rpm
